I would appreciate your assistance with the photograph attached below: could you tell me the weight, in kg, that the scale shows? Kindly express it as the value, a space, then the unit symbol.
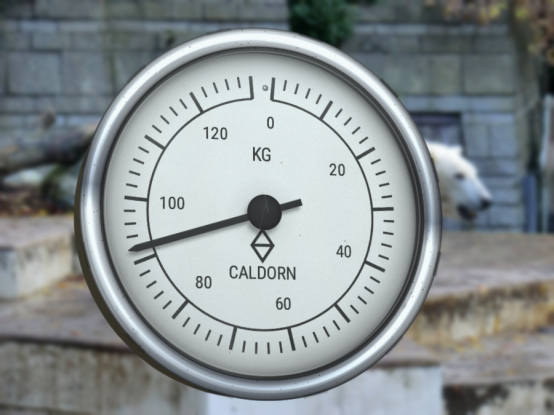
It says 92 kg
